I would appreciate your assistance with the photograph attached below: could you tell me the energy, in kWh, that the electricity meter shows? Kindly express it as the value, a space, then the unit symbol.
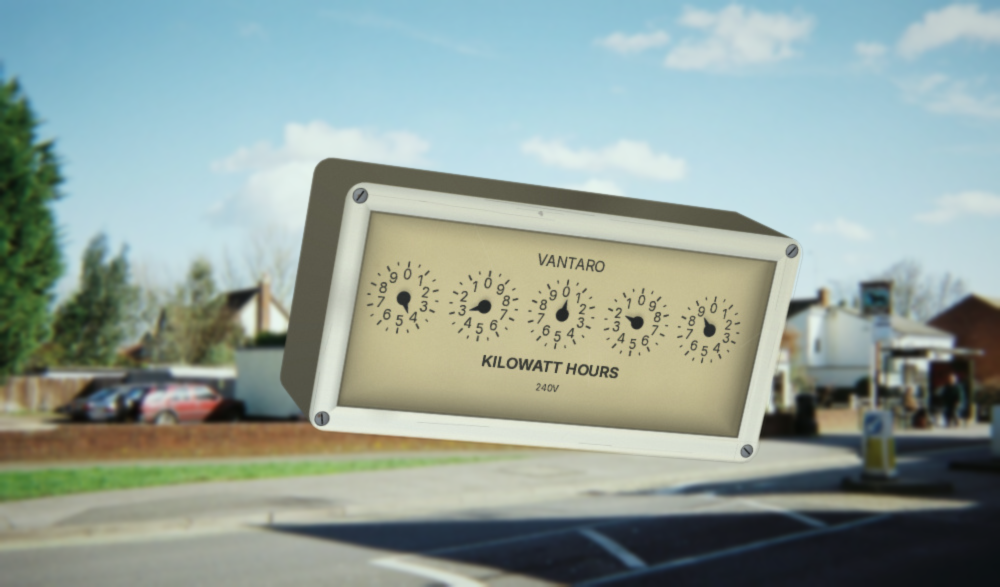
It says 43019 kWh
